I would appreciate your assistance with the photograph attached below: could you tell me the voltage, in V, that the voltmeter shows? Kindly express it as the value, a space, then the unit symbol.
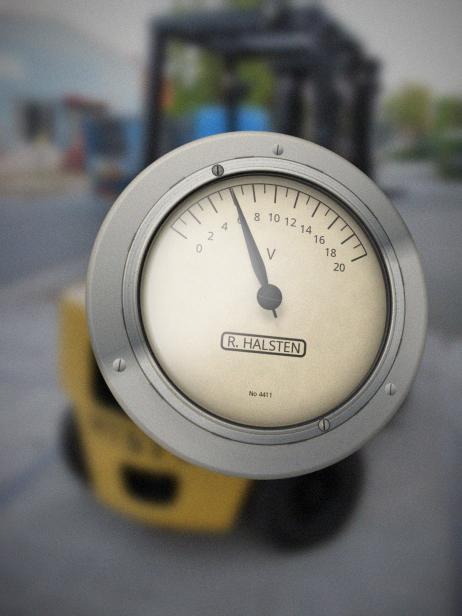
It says 6 V
